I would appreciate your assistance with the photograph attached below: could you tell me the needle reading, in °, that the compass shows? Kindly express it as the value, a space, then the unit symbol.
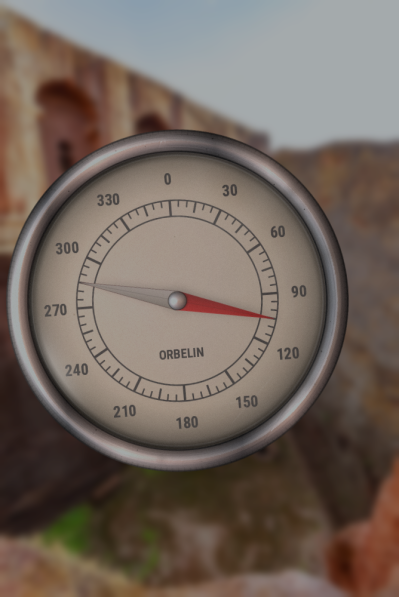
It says 105 °
